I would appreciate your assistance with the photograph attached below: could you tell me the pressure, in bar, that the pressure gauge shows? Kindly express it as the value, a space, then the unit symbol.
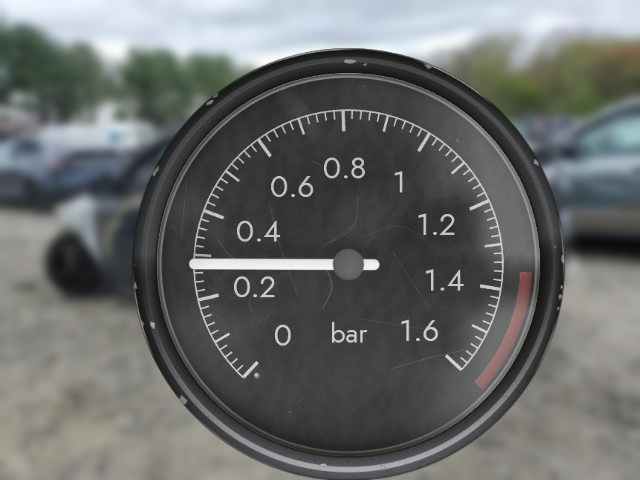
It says 0.28 bar
